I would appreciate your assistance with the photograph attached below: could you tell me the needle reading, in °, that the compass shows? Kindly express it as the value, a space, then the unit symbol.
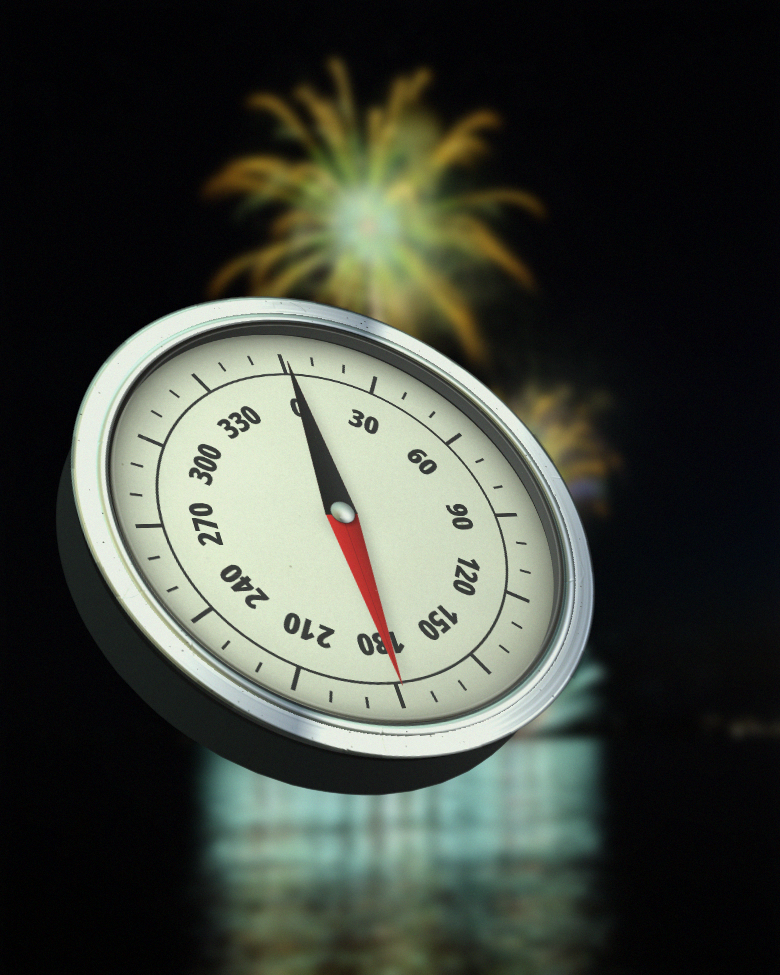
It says 180 °
